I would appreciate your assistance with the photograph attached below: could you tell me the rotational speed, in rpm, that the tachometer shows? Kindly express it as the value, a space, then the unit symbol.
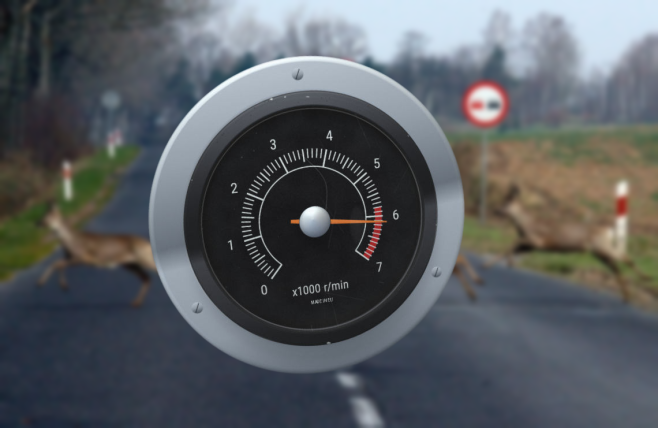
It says 6100 rpm
